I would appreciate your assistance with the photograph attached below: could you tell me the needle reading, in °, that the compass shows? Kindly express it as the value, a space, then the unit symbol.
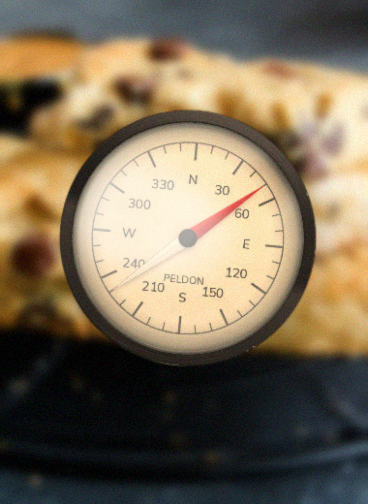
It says 50 °
